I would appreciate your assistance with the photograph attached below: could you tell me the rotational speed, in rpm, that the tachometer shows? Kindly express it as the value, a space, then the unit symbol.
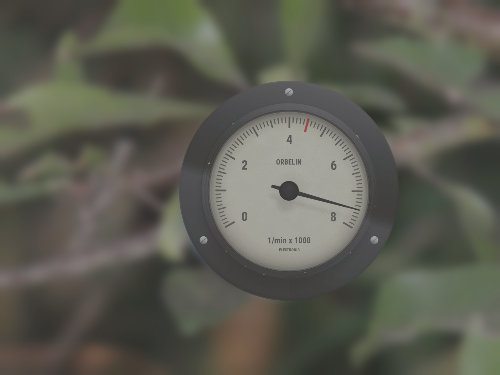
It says 7500 rpm
